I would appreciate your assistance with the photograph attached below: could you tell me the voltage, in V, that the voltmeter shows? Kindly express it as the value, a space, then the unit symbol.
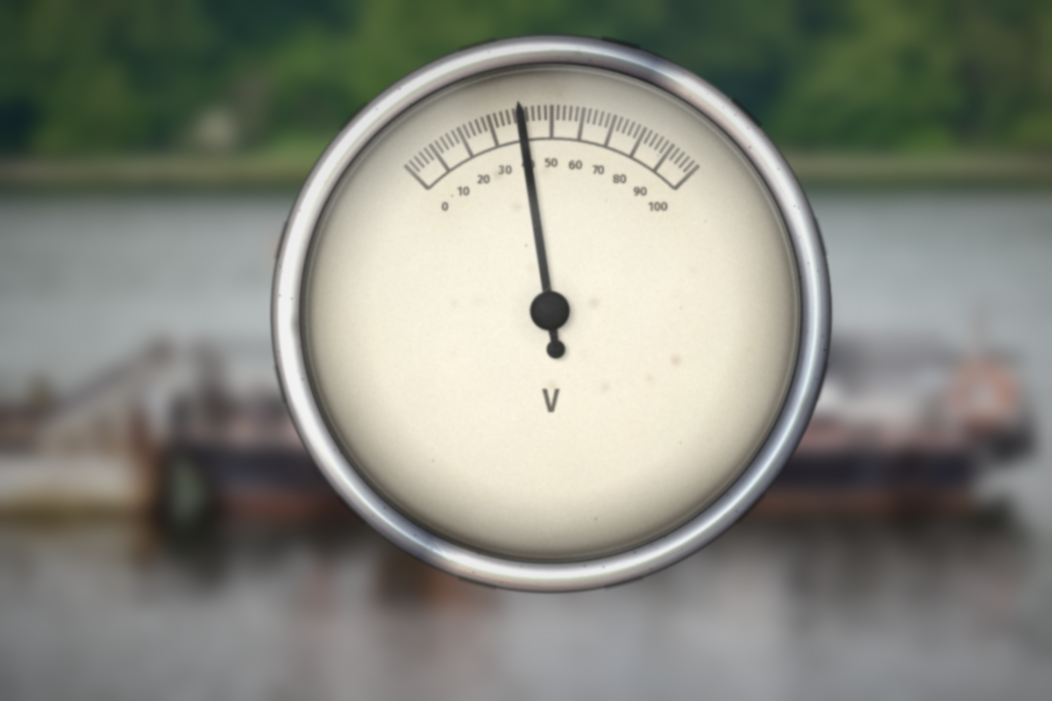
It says 40 V
